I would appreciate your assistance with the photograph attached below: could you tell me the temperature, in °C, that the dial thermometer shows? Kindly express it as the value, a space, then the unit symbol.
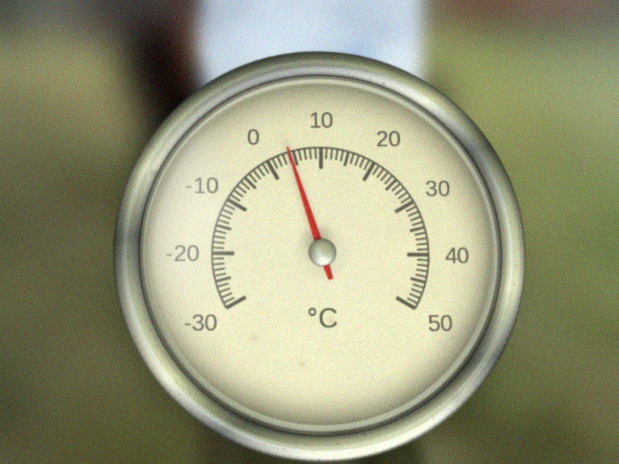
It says 4 °C
